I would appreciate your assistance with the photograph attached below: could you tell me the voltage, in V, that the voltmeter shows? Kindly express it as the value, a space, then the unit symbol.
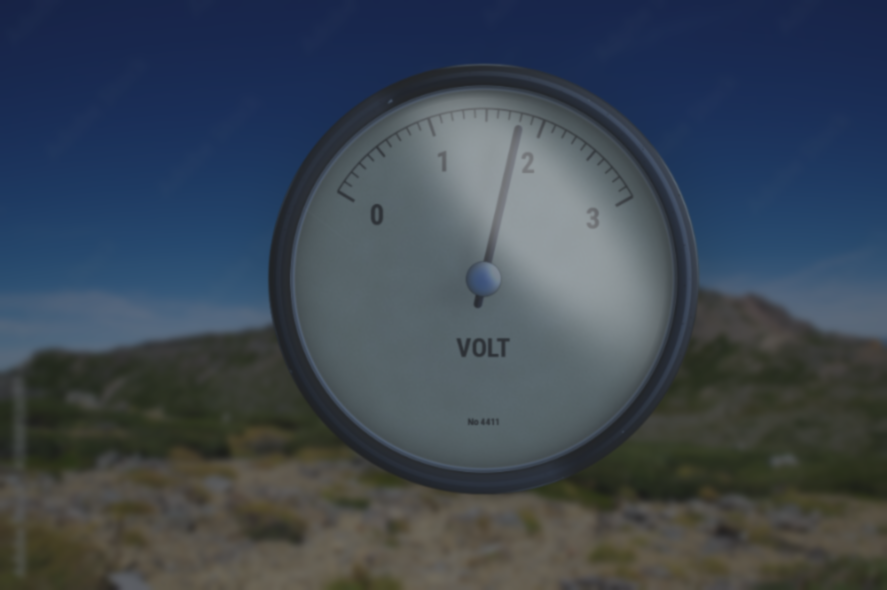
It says 1.8 V
